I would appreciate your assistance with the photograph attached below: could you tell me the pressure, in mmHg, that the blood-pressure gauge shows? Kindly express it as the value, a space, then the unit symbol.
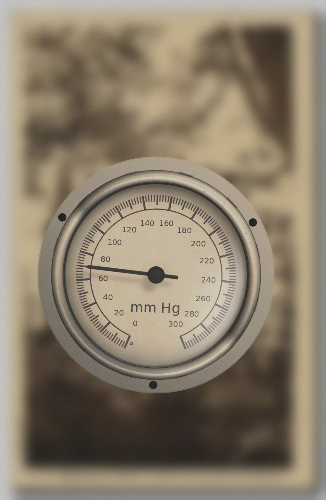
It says 70 mmHg
